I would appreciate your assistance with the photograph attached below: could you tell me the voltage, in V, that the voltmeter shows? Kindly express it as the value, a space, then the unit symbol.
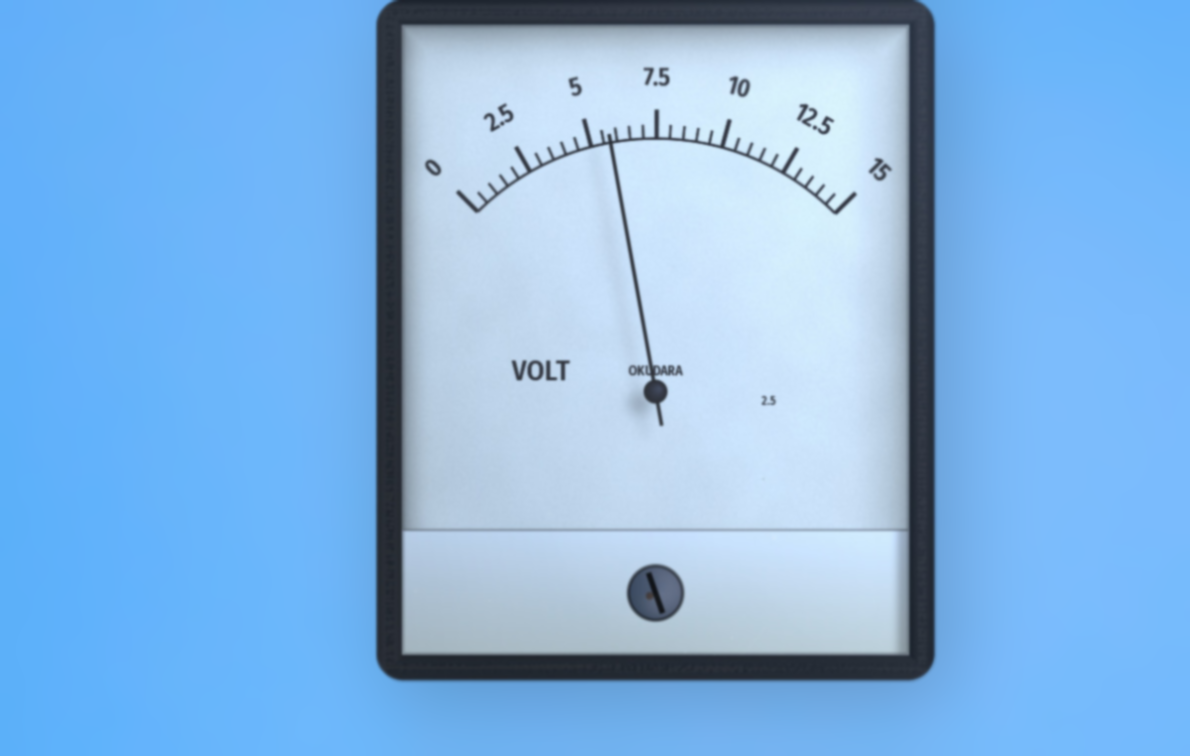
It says 5.75 V
